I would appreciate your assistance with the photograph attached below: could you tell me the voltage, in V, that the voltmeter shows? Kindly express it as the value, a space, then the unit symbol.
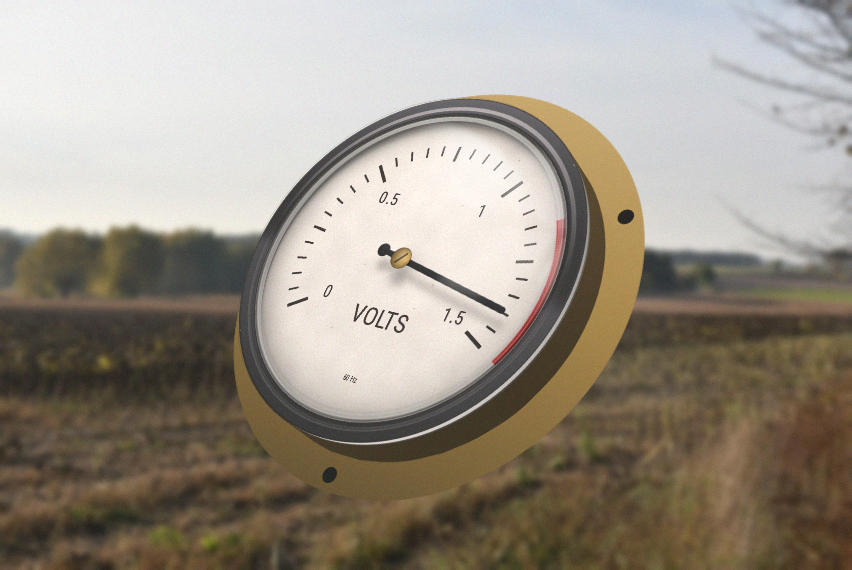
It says 1.4 V
